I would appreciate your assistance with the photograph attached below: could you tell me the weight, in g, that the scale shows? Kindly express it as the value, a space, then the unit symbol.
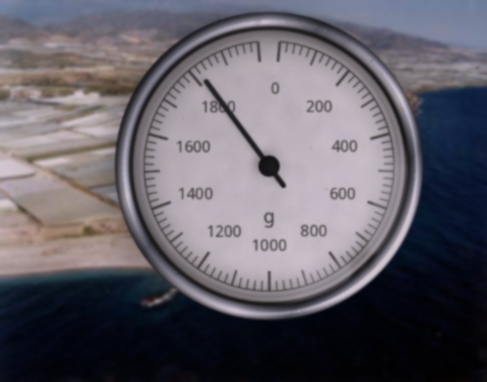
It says 1820 g
